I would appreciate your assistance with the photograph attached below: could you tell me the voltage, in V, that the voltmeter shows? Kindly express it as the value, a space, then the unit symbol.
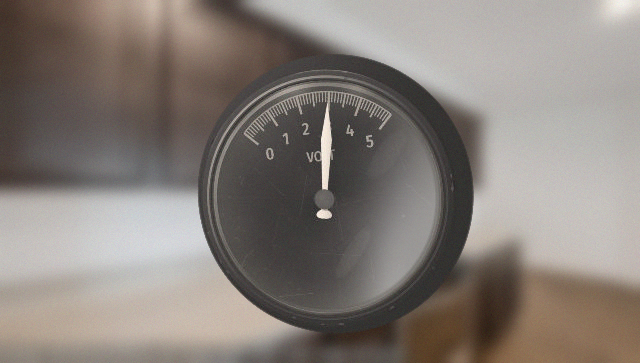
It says 3 V
